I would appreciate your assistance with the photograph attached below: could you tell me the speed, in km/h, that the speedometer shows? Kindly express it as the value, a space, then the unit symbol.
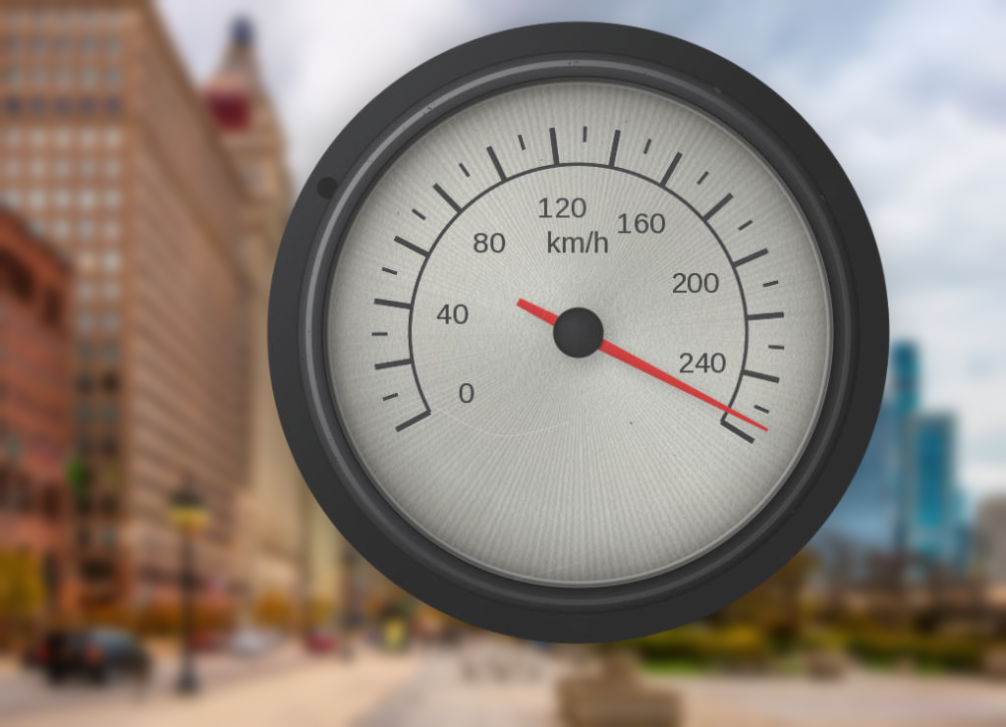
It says 255 km/h
